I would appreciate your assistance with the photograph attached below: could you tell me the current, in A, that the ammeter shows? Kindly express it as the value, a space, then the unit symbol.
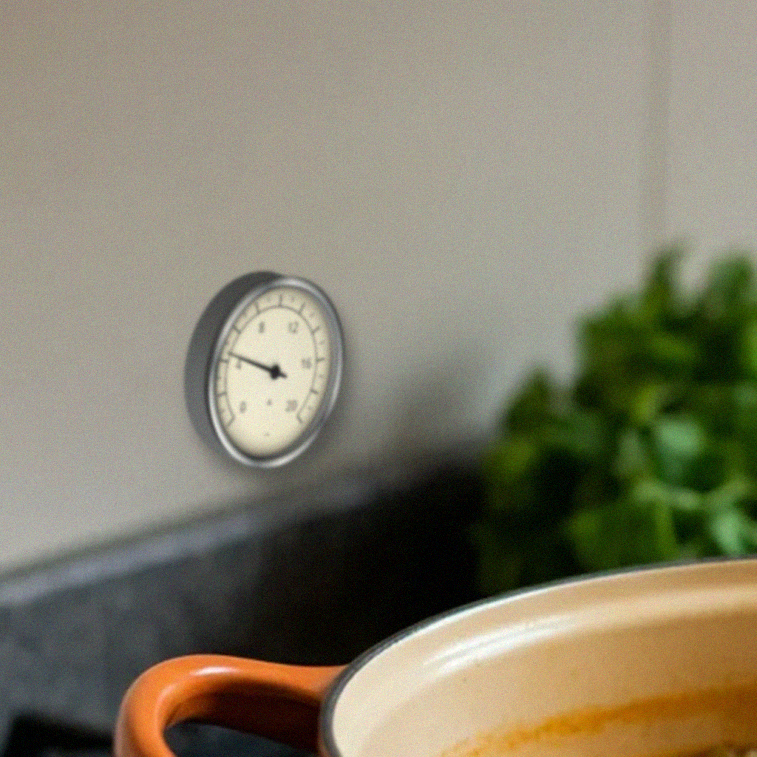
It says 4.5 A
